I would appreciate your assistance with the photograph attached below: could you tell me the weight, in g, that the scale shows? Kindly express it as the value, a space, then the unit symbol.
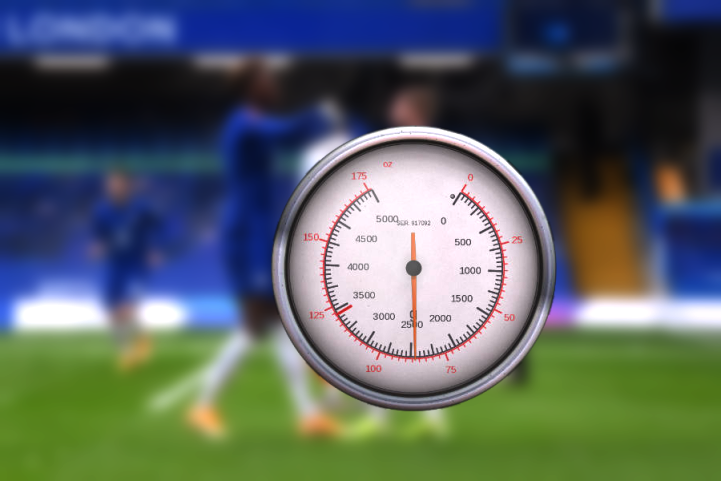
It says 2450 g
